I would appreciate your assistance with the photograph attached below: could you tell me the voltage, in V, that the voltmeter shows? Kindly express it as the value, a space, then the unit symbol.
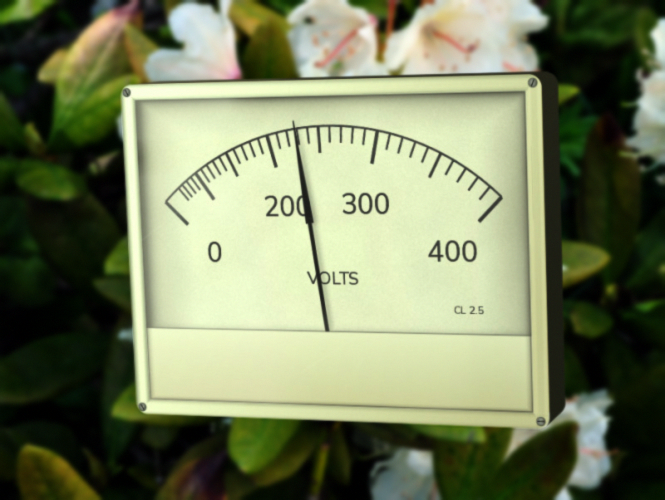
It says 230 V
